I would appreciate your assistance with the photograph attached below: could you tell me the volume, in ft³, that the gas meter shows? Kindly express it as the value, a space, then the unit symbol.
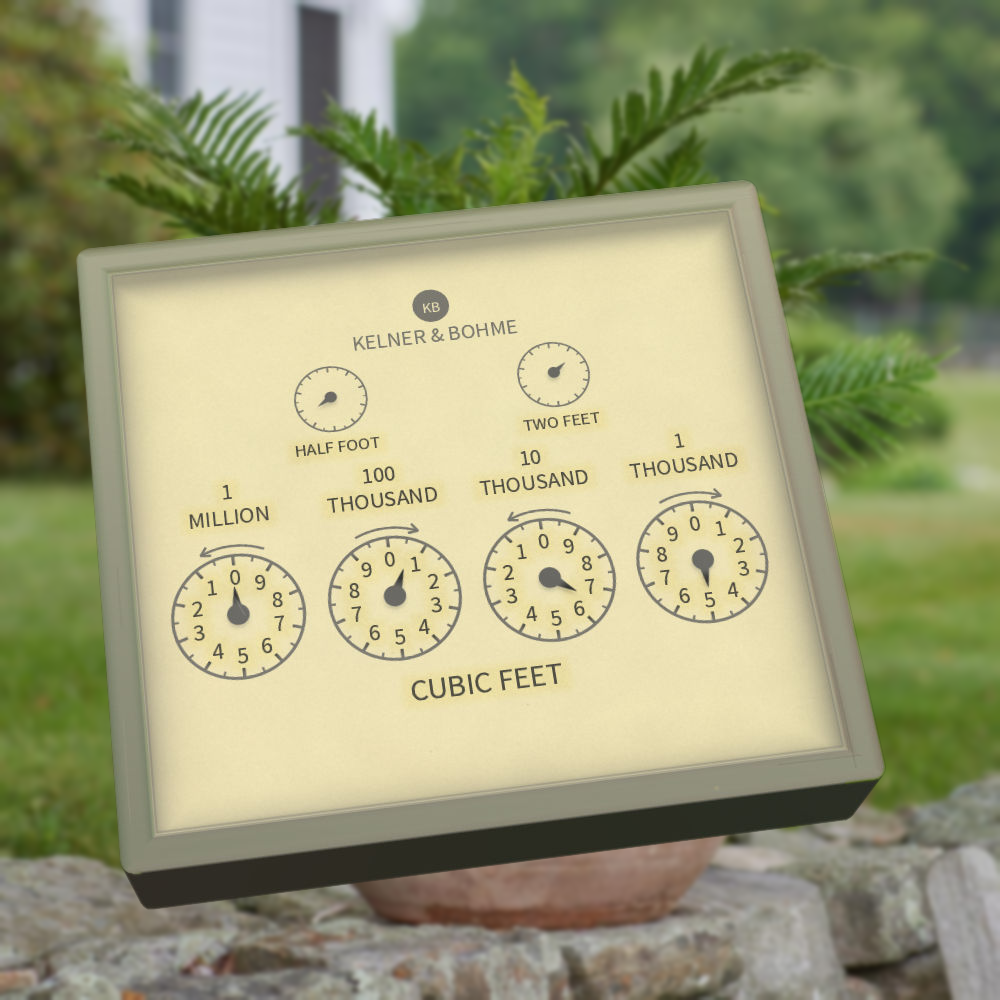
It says 6500 ft³
